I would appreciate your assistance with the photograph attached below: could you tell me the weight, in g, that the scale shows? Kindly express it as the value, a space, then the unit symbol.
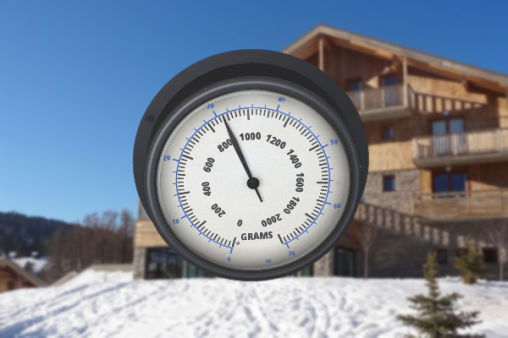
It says 880 g
